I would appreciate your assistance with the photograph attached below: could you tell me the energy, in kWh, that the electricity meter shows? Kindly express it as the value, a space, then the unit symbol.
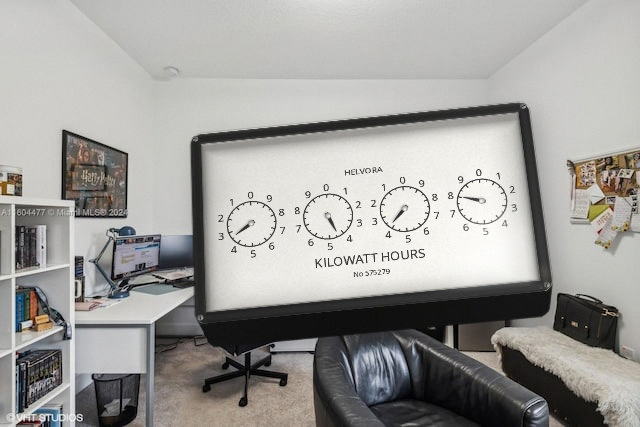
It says 3438 kWh
